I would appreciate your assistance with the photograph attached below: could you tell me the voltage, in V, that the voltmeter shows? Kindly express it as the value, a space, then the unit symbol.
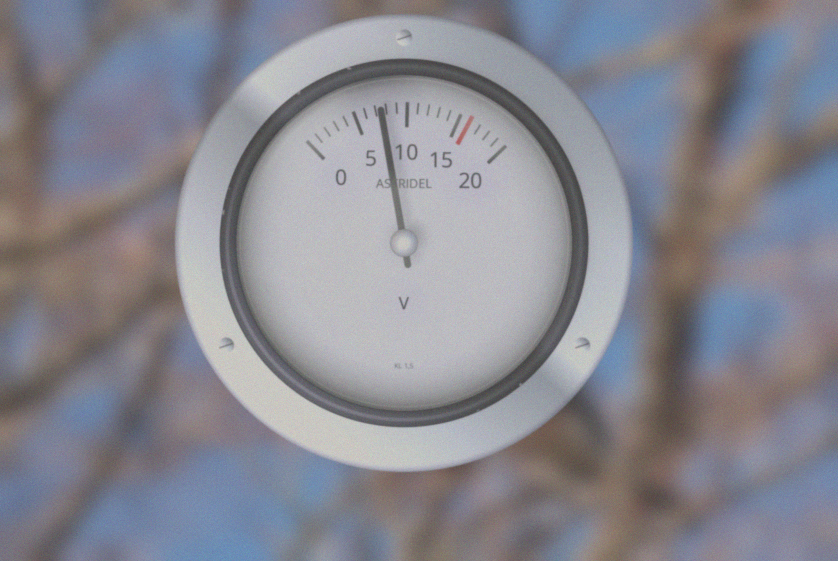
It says 7.5 V
